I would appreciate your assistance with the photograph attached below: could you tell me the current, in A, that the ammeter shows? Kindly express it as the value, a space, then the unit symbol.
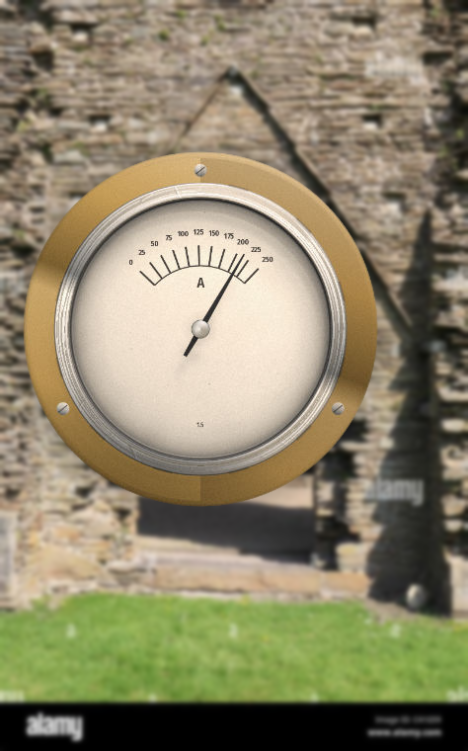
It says 212.5 A
